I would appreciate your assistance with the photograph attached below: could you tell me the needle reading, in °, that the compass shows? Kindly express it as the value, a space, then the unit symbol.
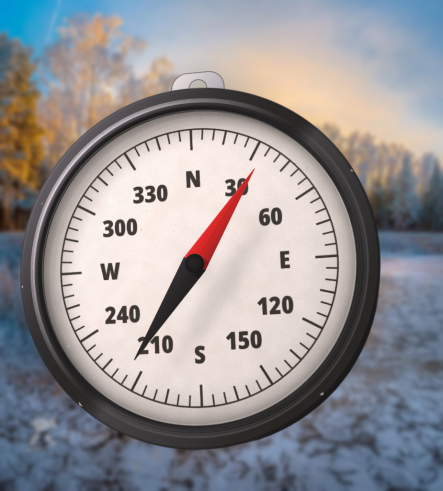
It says 35 °
